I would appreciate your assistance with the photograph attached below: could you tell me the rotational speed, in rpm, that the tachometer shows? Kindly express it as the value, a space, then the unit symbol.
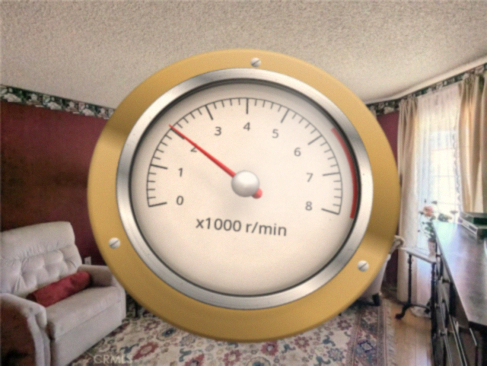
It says 2000 rpm
